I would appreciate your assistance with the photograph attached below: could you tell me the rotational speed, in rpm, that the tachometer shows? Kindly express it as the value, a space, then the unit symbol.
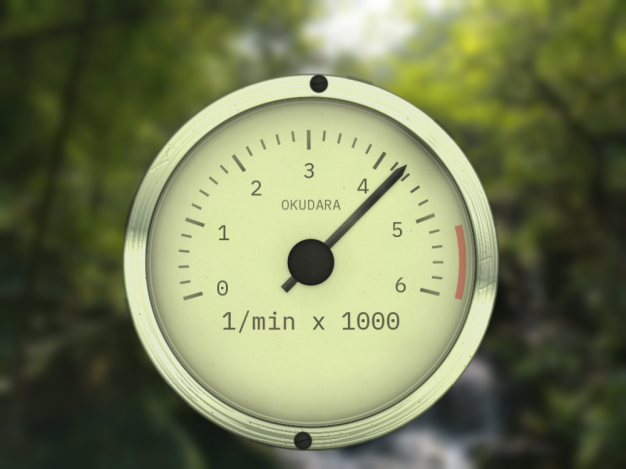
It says 4300 rpm
